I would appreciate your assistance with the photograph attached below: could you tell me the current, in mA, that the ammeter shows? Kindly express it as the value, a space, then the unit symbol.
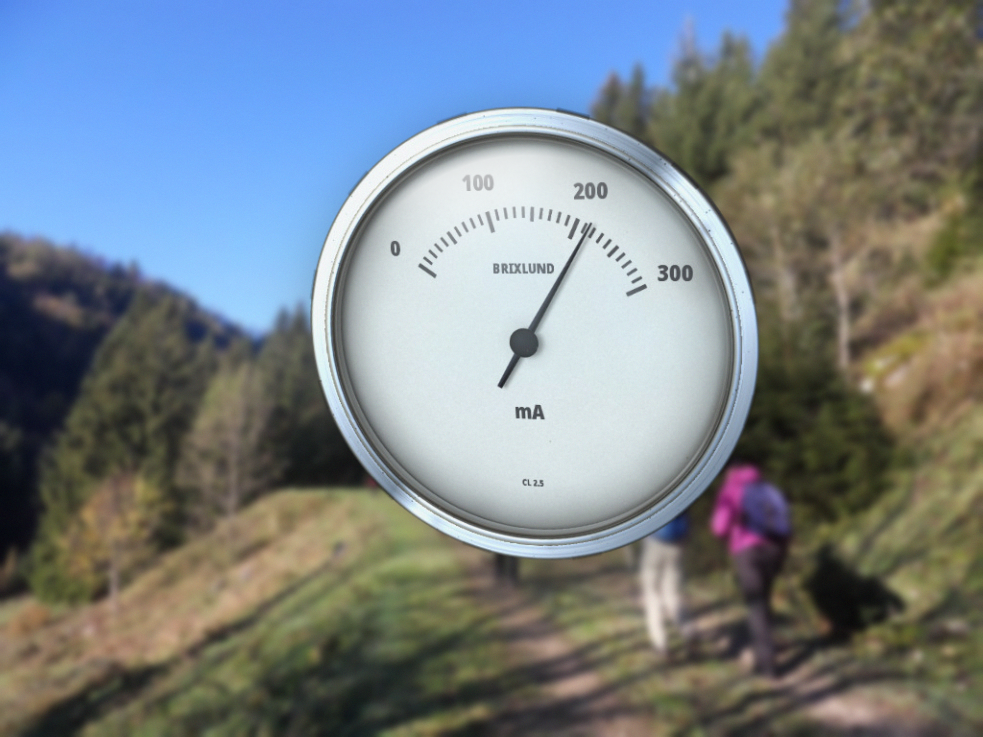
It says 215 mA
